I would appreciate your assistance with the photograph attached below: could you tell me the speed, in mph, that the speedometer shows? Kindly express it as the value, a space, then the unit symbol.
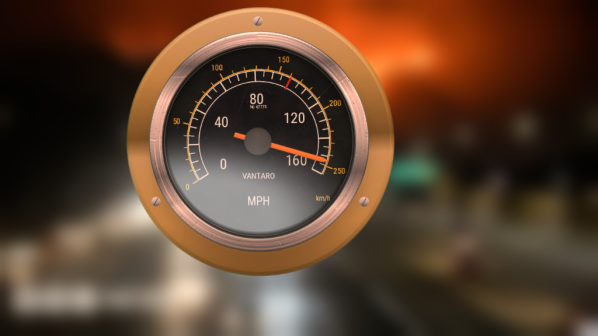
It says 152.5 mph
